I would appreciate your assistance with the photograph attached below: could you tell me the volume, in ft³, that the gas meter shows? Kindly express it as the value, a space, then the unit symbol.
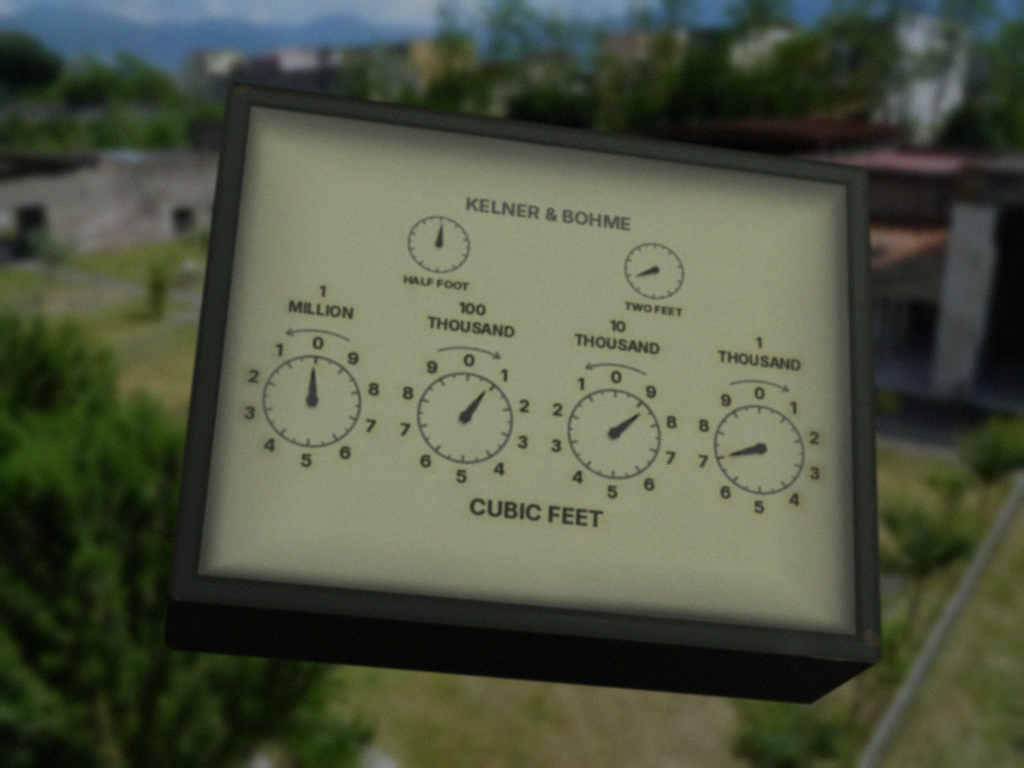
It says 8700 ft³
